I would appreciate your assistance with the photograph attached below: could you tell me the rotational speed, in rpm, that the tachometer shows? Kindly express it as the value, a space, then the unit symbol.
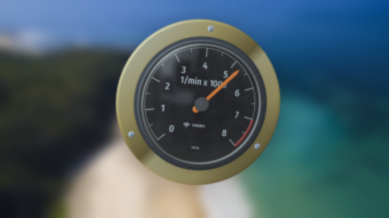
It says 5250 rpm
